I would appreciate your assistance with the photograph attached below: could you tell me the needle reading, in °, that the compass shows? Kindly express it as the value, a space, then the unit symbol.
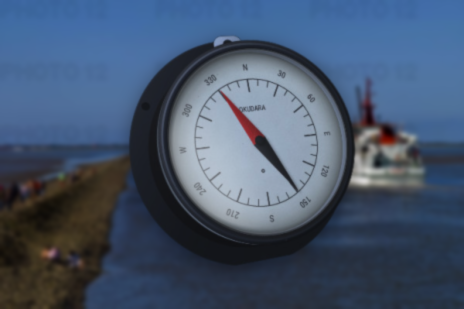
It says 330 °
